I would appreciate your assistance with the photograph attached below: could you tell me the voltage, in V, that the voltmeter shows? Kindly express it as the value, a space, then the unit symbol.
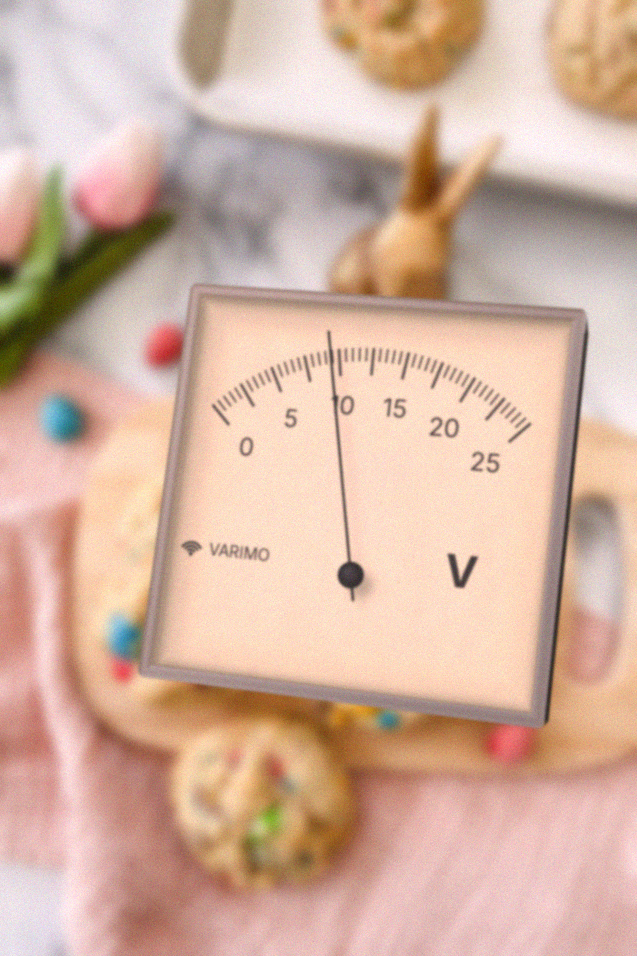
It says 9.5 V
